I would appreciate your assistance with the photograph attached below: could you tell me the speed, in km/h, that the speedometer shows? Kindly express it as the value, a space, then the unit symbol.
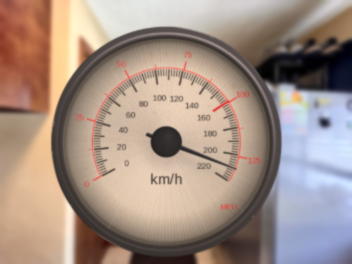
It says 210 km/h
